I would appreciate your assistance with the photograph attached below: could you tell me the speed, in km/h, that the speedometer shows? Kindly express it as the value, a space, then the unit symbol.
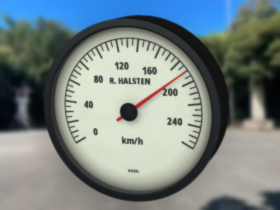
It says 190 km/h
